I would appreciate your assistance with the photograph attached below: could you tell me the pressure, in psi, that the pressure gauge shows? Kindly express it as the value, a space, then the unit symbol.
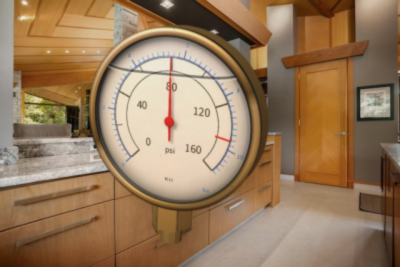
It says 80 psi
